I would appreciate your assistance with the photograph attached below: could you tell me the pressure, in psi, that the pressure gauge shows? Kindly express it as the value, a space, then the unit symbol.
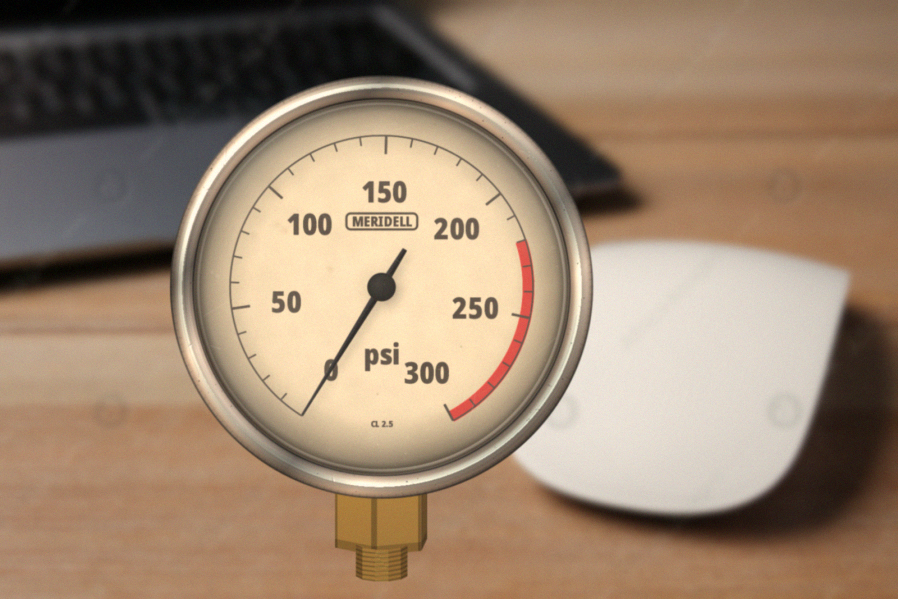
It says 0 psi
